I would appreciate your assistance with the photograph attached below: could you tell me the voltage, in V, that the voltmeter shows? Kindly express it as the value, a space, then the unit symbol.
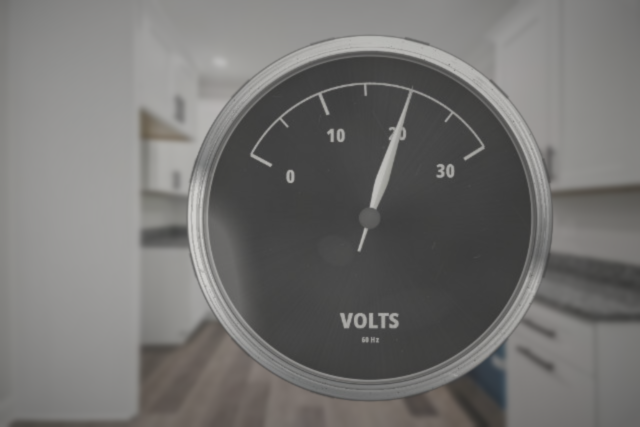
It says 20 V
